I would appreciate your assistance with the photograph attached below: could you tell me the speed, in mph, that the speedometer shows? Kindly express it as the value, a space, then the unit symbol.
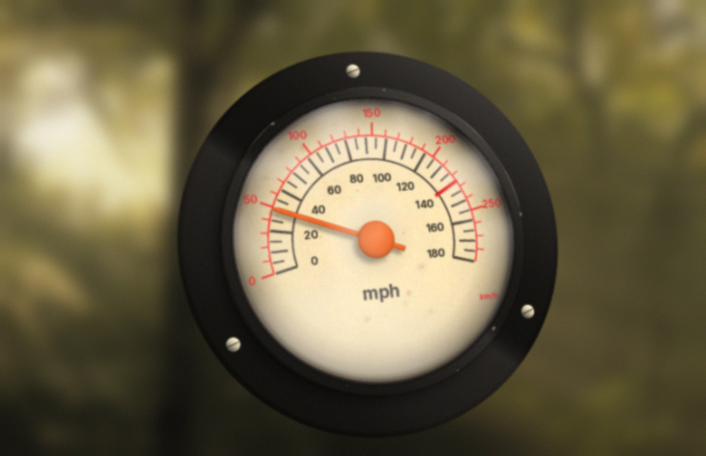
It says 30 mph
